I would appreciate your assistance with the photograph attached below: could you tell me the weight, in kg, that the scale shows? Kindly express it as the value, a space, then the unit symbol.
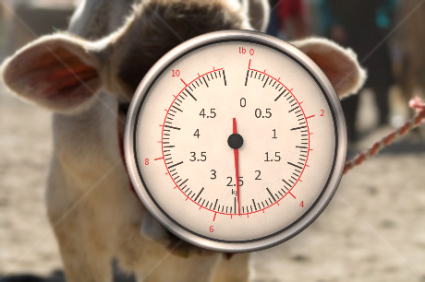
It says 2.45 kg
